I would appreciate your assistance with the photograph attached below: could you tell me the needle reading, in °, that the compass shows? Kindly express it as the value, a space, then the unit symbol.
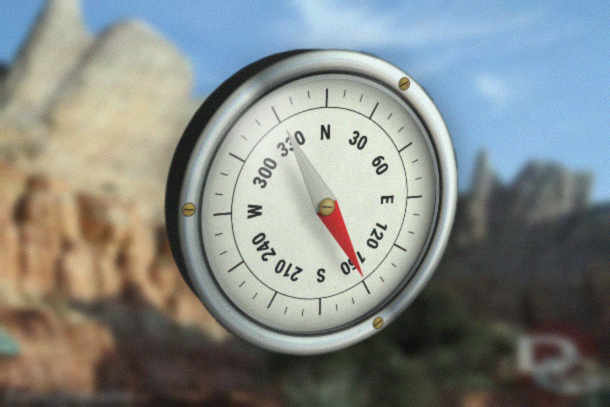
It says 150 °
